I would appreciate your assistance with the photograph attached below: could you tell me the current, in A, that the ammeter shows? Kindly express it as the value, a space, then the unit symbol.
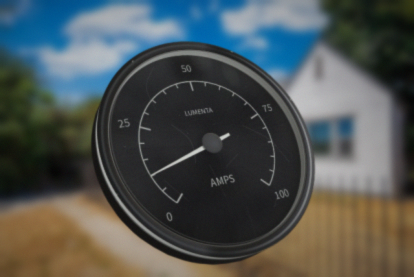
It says 10 A
